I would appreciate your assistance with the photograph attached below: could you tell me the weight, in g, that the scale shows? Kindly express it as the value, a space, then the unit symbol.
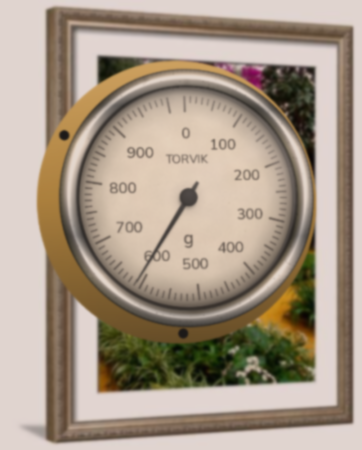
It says 610 g
